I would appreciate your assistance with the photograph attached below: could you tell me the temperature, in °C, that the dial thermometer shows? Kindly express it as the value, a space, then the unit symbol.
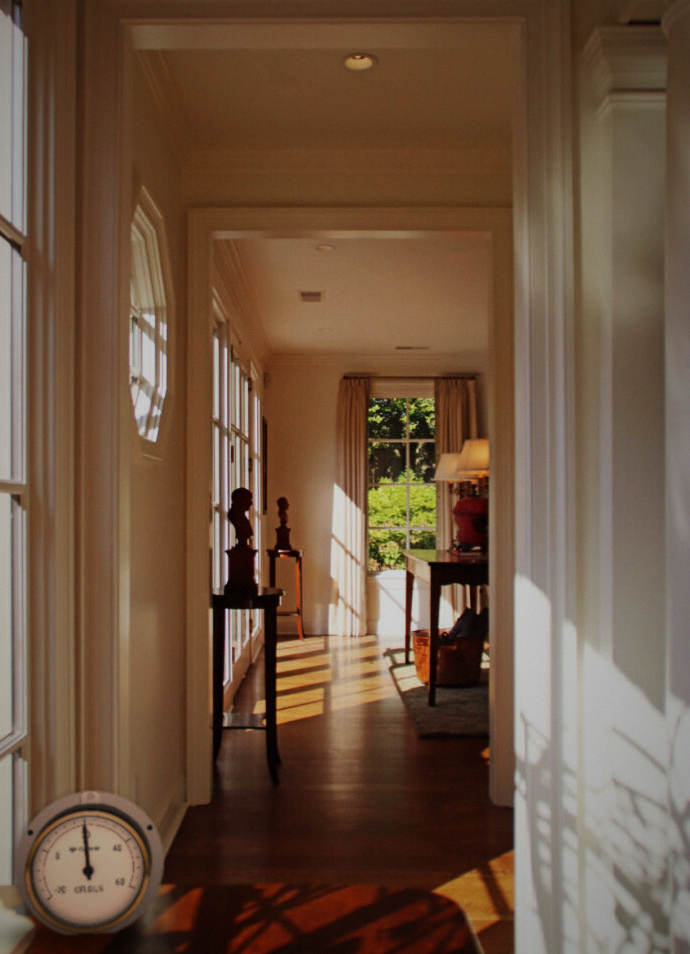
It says 20 °C
